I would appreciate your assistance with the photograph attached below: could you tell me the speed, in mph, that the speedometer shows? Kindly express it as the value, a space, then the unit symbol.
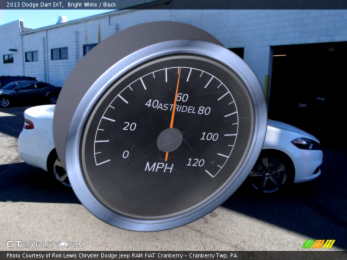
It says 55 mph
